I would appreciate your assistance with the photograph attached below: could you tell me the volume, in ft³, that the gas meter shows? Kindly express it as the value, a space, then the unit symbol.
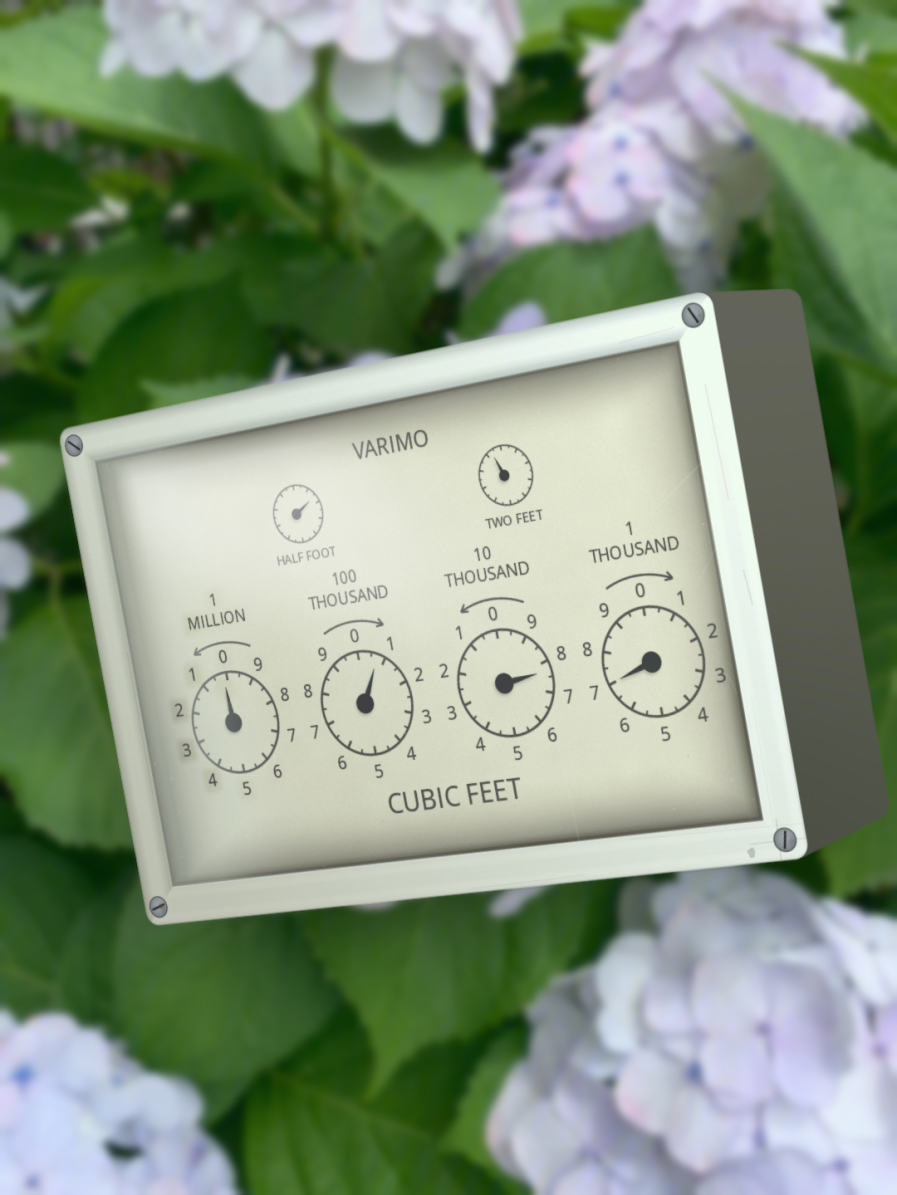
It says 7700 ft³
